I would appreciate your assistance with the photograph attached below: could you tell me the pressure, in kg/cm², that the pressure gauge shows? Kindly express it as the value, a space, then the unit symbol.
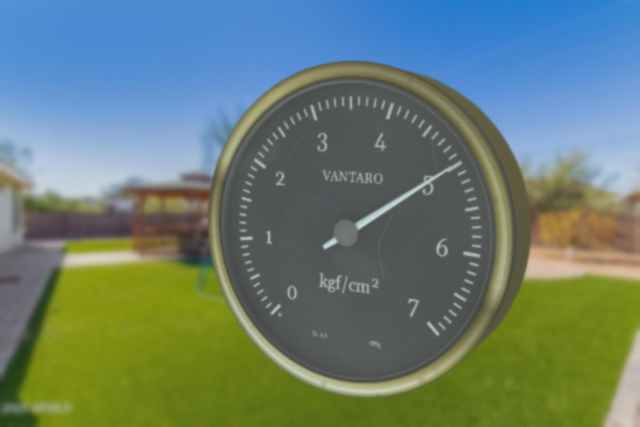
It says 5 kg/cm²
